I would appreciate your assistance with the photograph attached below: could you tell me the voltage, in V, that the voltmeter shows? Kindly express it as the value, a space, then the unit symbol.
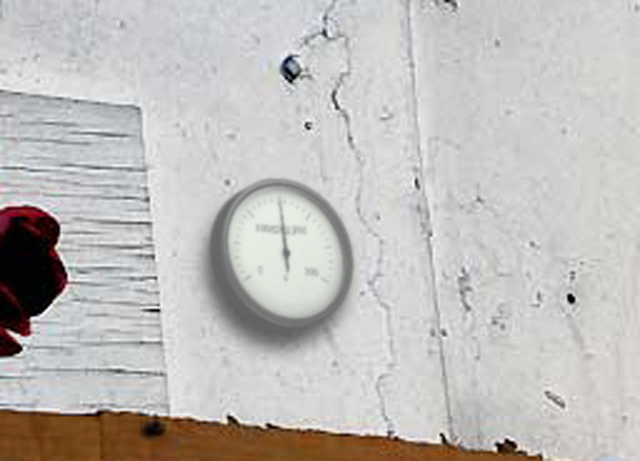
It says 150 V
